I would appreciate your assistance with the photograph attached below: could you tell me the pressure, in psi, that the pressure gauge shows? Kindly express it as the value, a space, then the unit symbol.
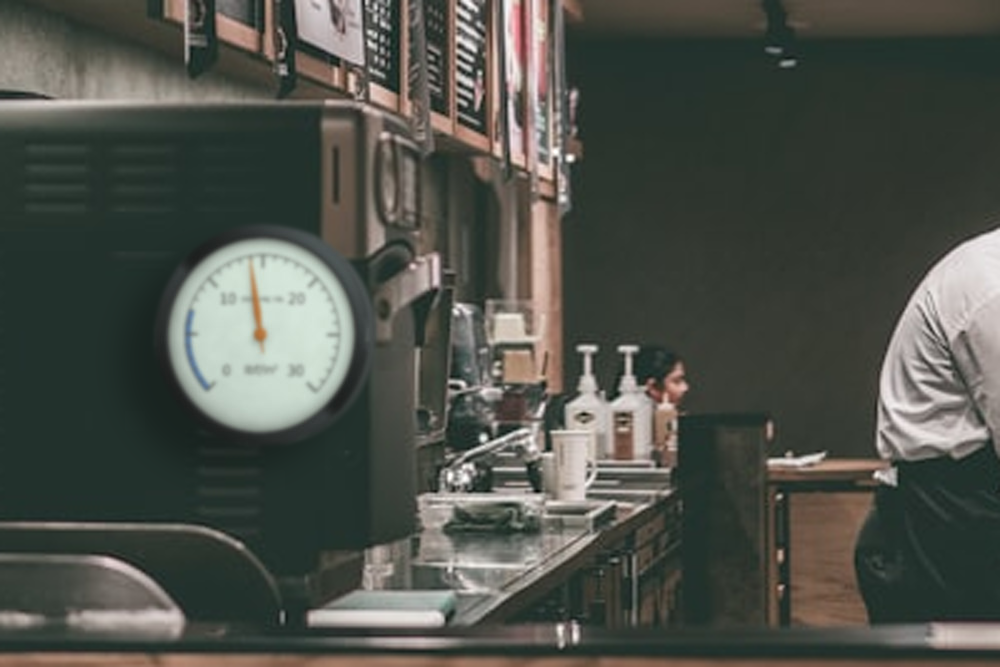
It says 14 psi
